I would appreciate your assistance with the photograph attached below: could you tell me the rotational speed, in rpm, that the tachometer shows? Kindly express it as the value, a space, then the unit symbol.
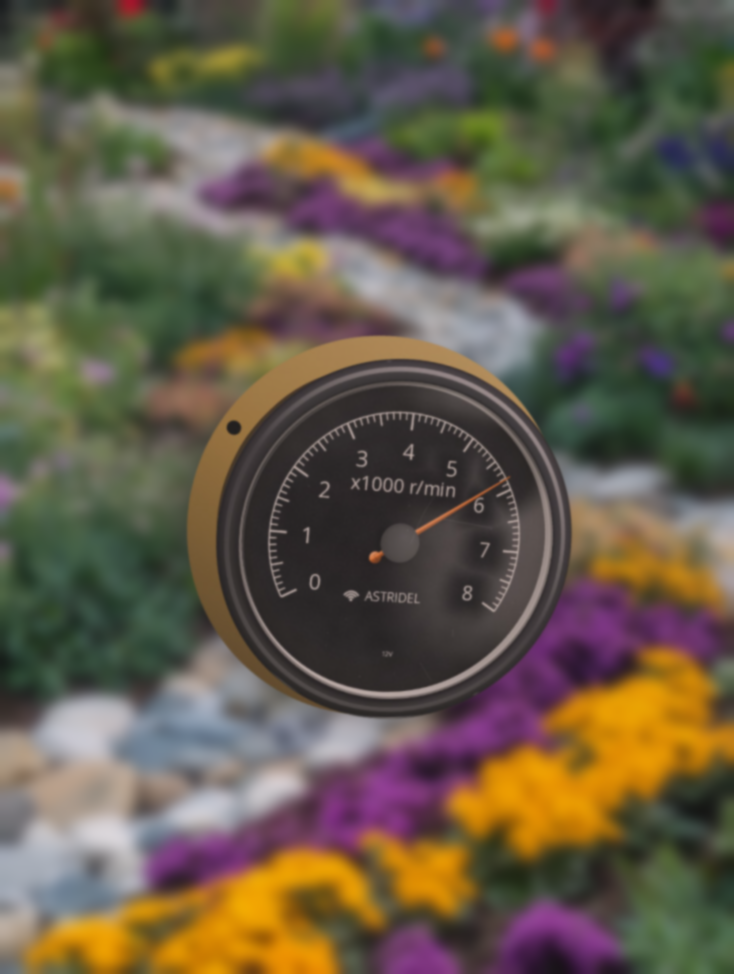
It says 5800 rpm
